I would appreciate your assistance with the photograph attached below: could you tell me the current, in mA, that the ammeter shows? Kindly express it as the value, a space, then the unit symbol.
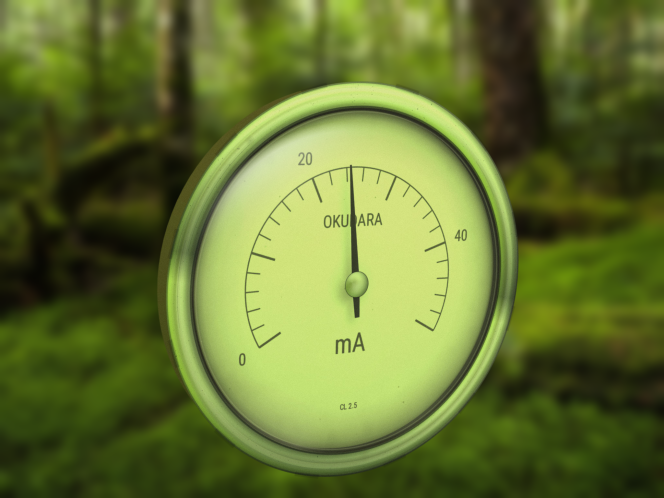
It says 24 mA
